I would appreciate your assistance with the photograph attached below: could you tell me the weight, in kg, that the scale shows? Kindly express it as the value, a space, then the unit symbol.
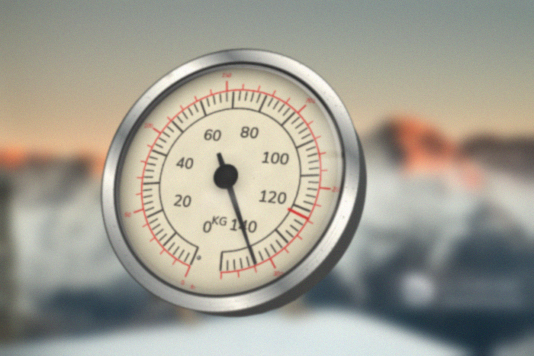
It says 140 kg
